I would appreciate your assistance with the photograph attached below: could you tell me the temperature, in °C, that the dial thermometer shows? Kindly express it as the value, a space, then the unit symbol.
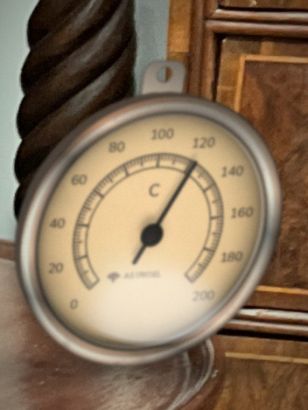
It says 120 °C
